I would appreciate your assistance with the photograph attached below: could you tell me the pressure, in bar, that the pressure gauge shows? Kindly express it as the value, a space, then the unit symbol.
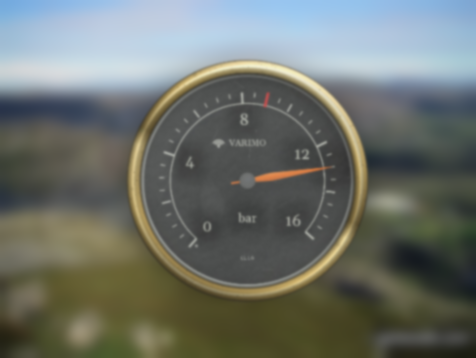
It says 13 bar
